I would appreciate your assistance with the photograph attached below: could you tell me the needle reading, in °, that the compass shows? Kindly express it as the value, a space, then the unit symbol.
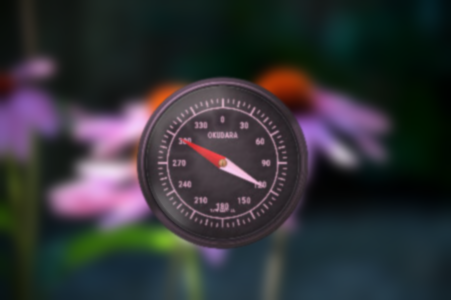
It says 300 °
